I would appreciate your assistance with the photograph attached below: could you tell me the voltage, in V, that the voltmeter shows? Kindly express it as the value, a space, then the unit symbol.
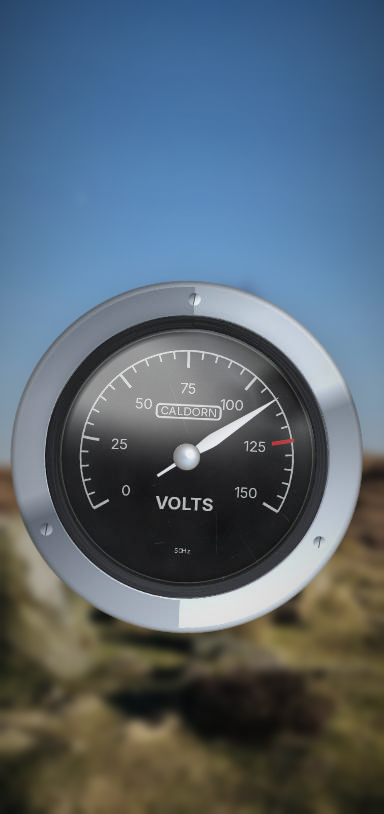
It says 110 V
